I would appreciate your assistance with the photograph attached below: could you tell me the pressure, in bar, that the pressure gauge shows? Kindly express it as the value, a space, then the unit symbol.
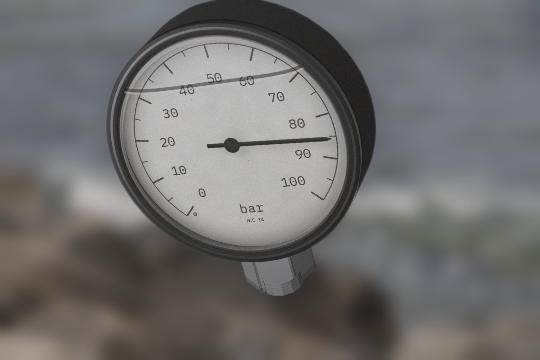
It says 85 bar
